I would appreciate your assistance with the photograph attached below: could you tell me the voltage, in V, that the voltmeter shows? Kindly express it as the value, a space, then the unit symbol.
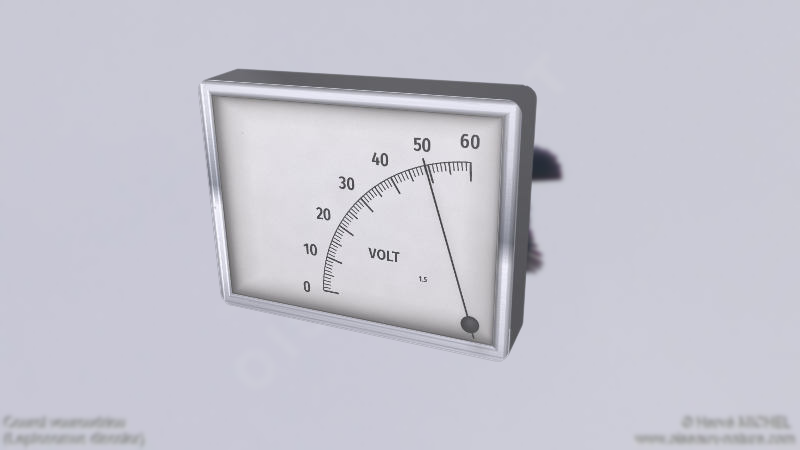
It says 50 V
